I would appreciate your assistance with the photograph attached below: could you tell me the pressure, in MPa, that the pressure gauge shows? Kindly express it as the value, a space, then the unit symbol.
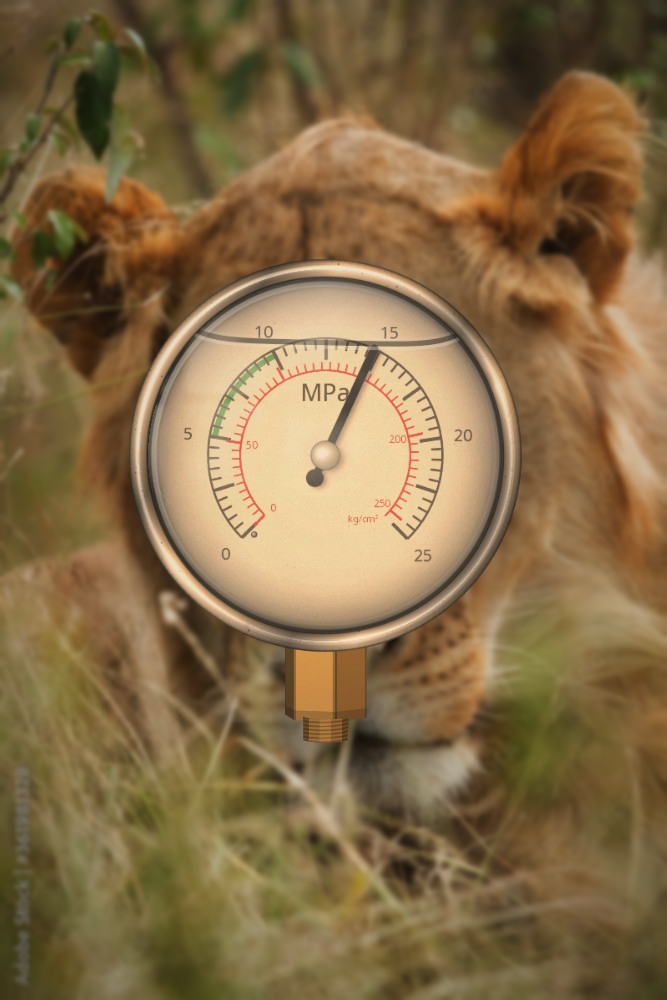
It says 14.75 MPa
